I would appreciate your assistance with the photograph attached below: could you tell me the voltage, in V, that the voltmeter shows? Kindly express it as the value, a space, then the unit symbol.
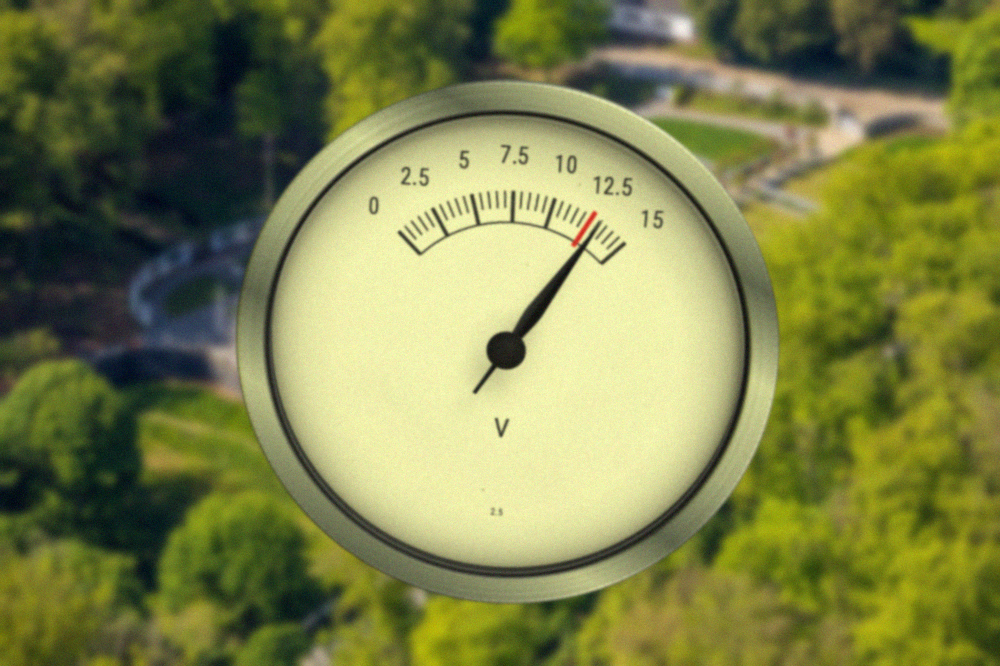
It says 13 V
